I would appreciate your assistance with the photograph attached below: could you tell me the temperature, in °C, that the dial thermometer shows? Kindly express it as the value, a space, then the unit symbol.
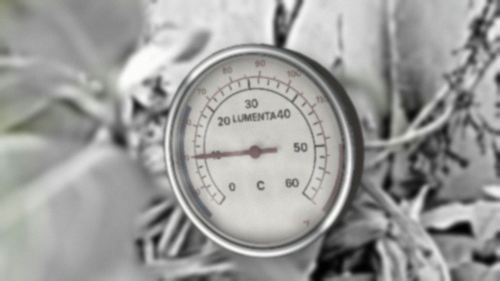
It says 10 °C
